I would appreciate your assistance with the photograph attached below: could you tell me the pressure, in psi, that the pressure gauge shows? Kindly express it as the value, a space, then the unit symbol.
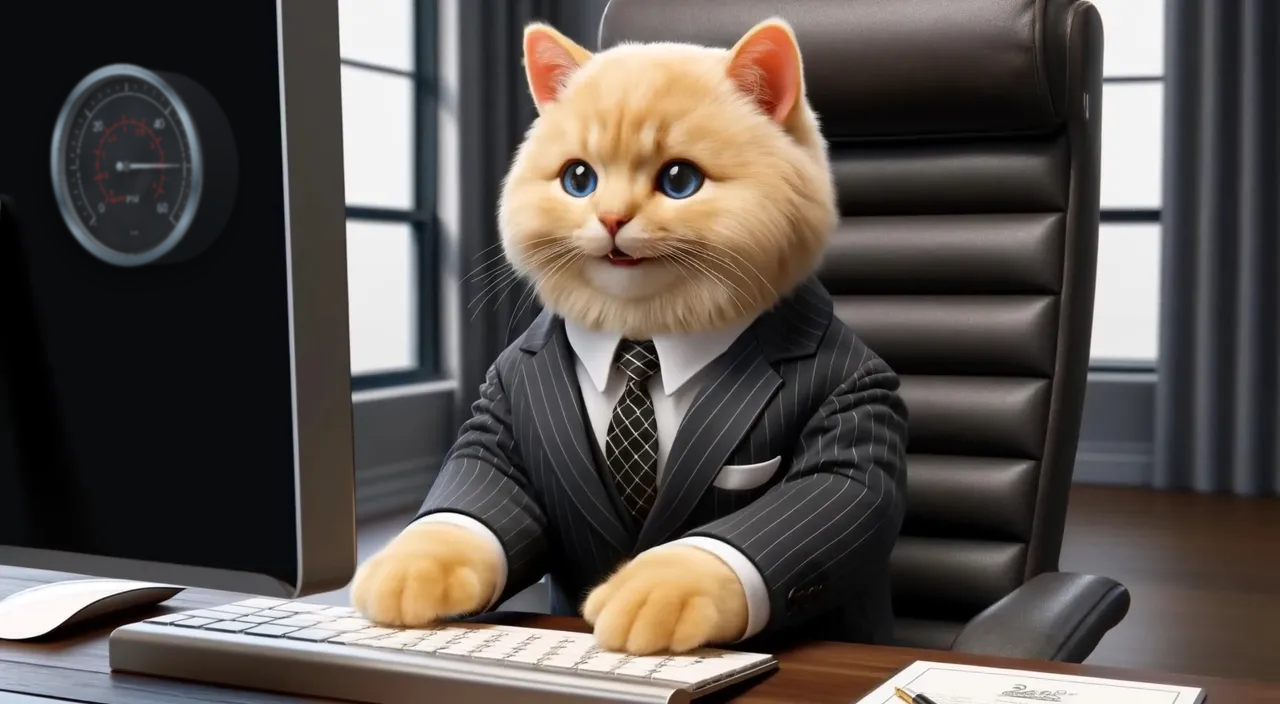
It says 50 psi
